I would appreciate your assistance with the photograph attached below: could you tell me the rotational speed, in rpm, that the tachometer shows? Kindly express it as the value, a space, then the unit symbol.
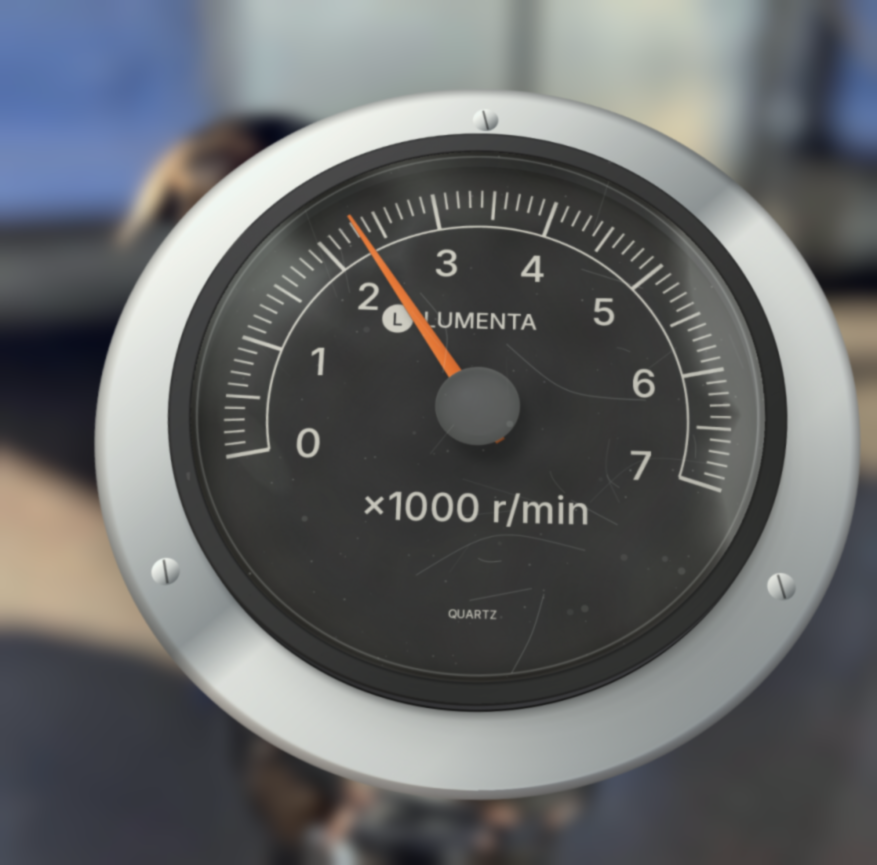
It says 2300 rpm
